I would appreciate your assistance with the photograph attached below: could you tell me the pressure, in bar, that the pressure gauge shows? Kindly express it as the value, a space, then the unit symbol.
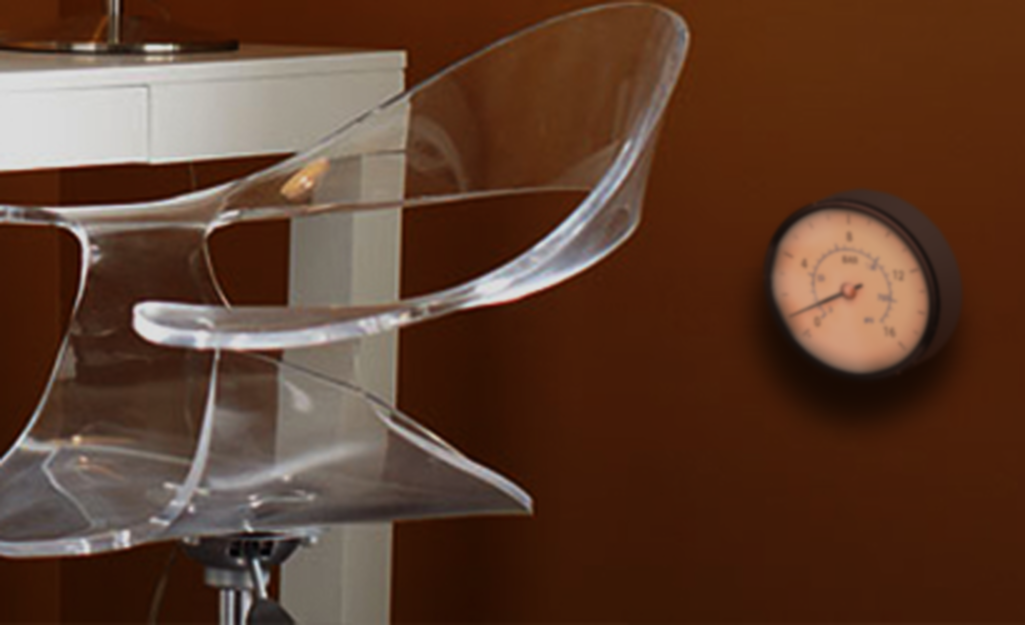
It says 1 bar
